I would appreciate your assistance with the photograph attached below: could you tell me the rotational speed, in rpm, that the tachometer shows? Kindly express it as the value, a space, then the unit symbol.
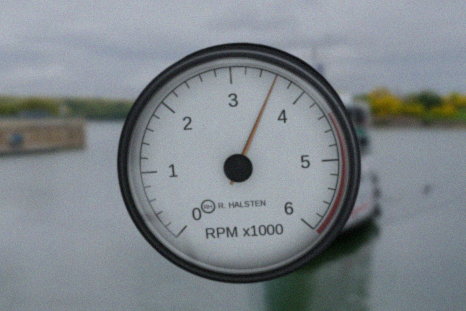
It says 3600 rpm
